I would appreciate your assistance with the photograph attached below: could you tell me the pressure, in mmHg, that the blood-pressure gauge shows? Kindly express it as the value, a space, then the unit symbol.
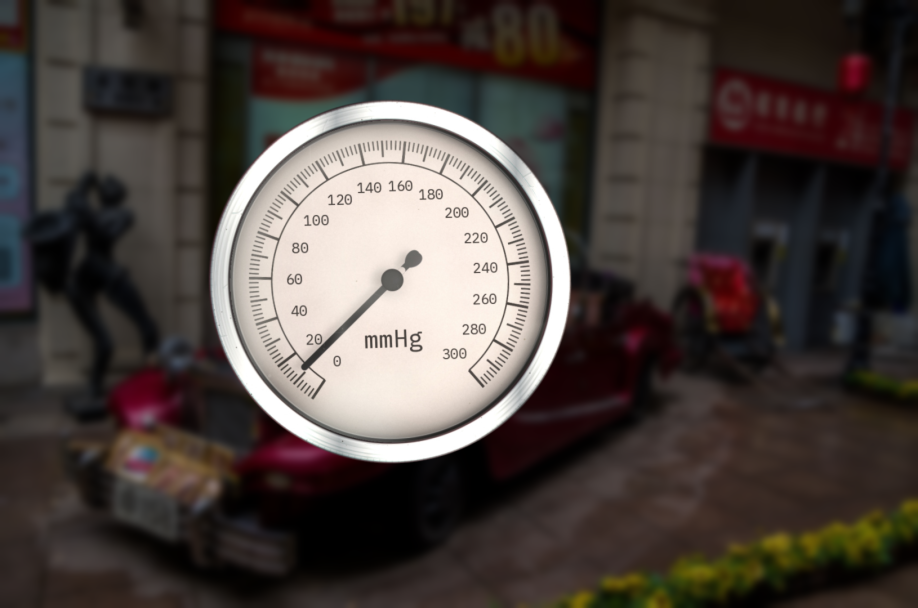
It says 12 mmHg
